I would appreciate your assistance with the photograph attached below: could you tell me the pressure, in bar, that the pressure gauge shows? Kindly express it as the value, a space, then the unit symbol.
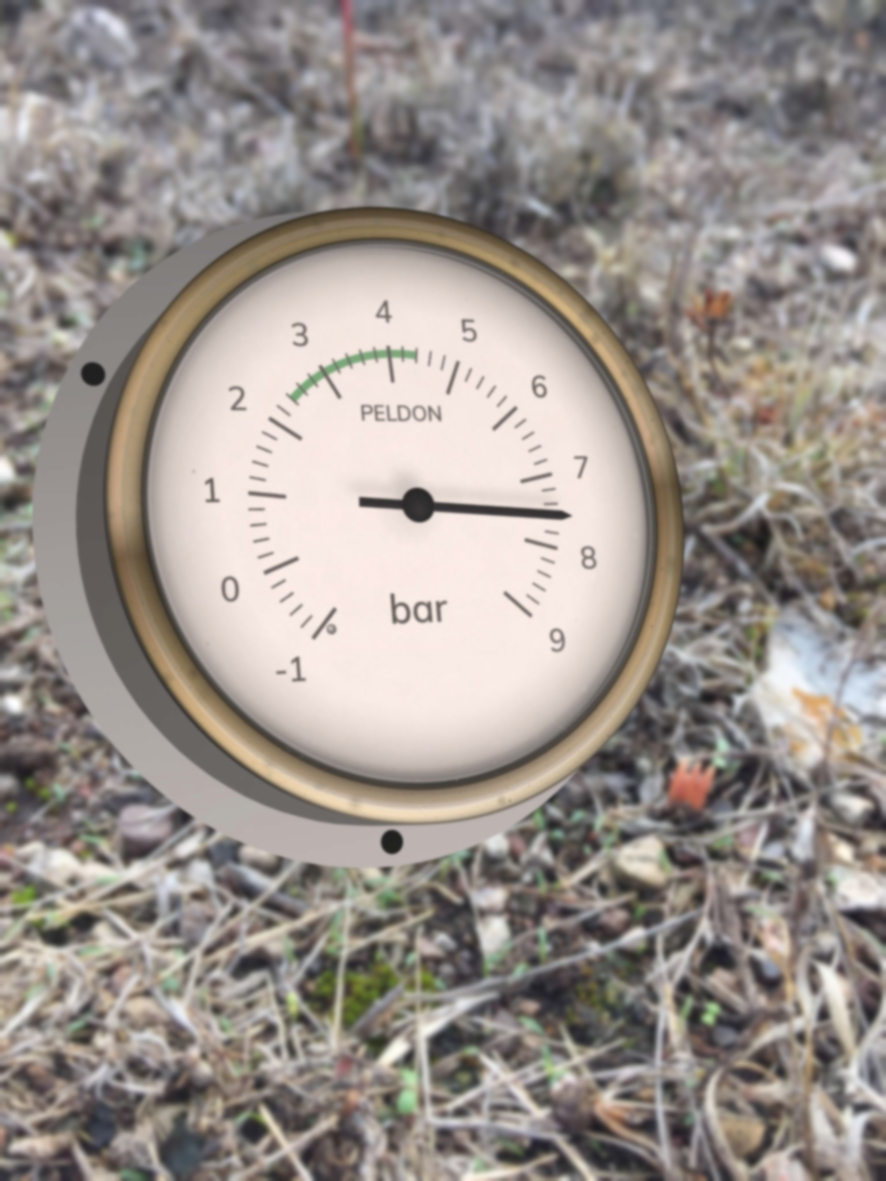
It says 7.6 bar
